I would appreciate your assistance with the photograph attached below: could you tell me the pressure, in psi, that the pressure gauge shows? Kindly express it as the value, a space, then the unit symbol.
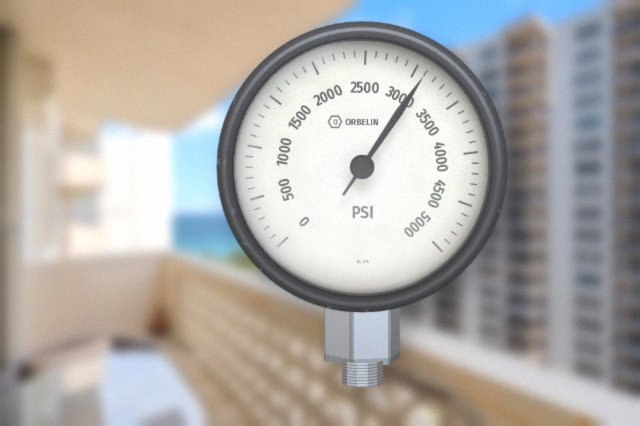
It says 3100 psi
